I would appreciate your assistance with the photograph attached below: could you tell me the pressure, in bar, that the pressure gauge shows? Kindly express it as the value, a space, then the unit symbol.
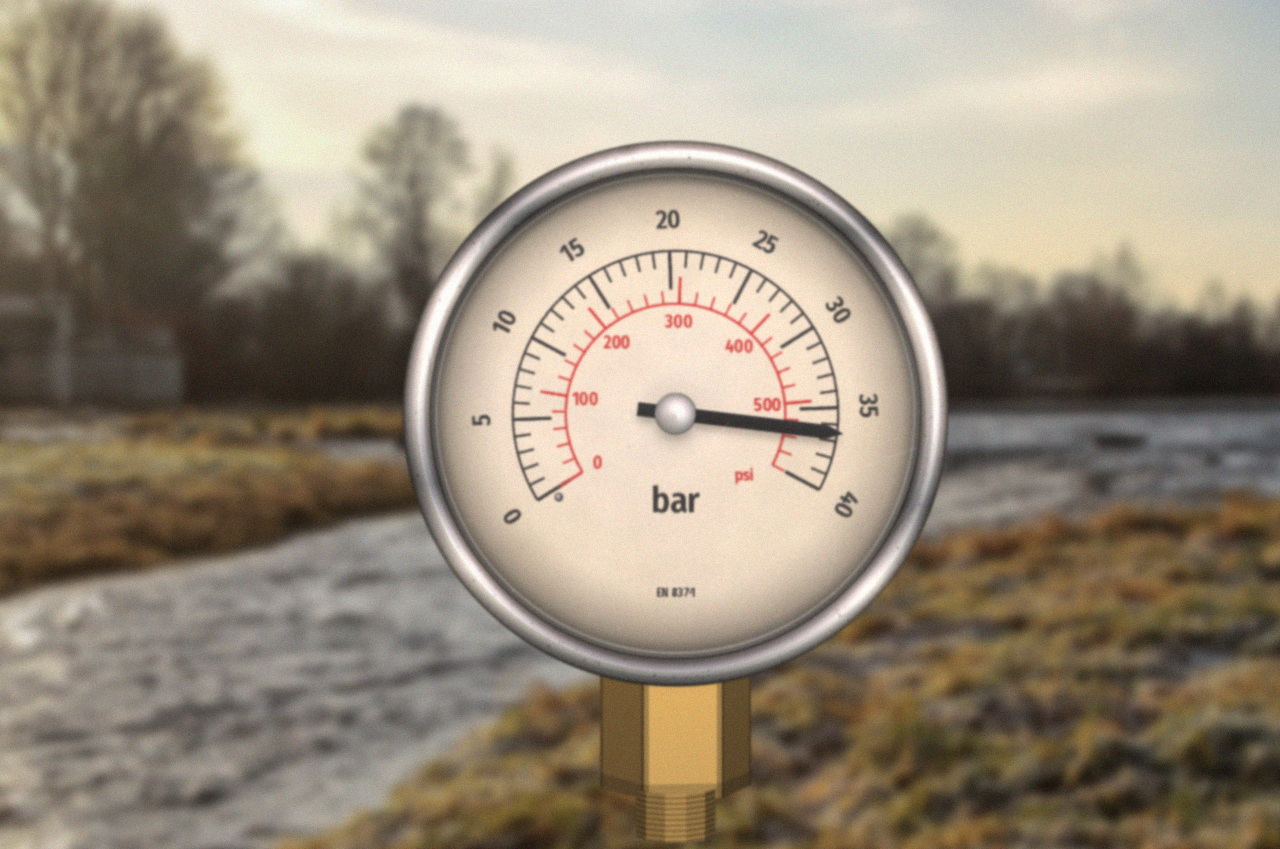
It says 36.5 bar
